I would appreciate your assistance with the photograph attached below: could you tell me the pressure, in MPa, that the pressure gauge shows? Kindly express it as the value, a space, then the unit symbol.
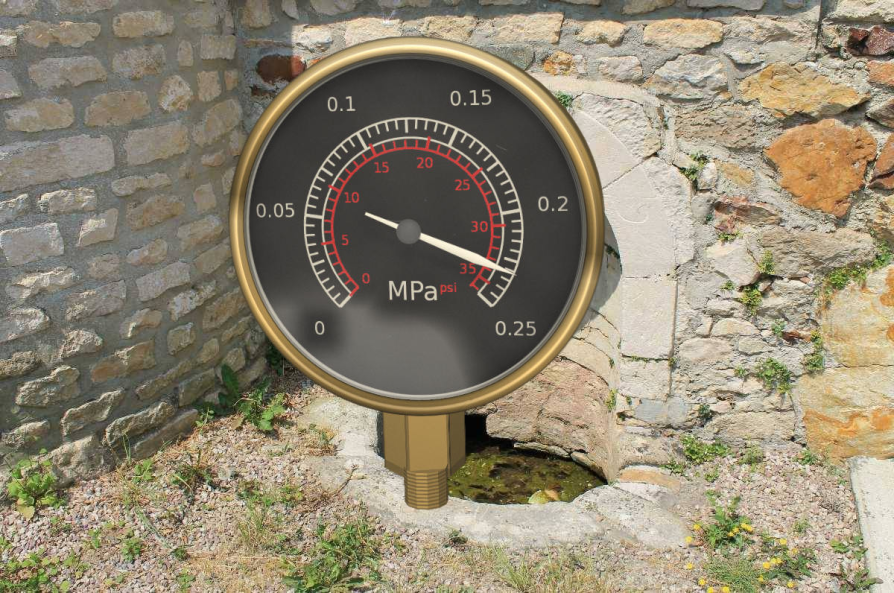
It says 0.23 MPa
